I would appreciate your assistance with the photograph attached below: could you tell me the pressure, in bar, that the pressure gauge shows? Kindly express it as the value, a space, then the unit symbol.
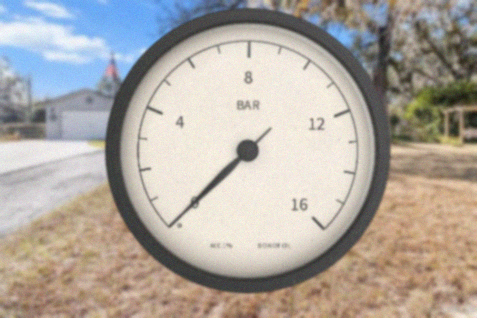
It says 0 bar
